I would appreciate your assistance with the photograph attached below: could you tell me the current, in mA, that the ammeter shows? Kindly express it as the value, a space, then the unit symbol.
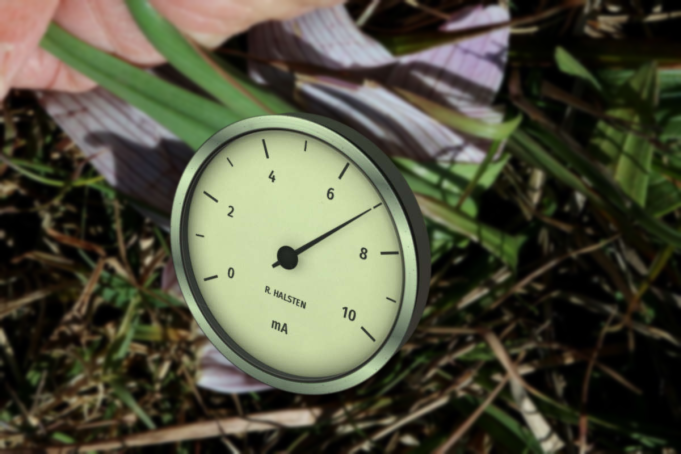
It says 7 mA
